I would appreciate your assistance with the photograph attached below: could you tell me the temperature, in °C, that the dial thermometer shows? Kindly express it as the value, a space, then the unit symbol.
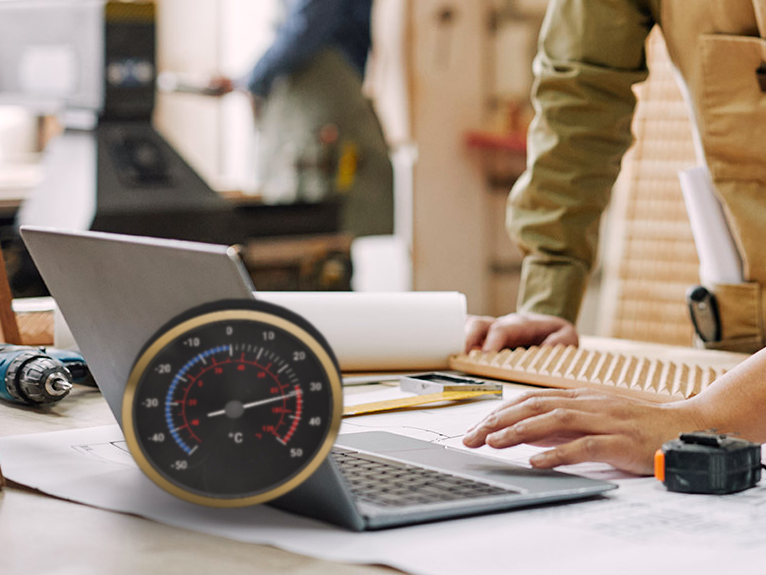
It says 30 °C
